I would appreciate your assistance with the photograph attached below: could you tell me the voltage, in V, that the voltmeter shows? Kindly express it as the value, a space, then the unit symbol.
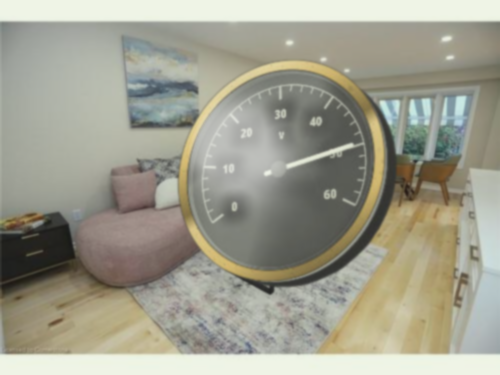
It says 50 V
